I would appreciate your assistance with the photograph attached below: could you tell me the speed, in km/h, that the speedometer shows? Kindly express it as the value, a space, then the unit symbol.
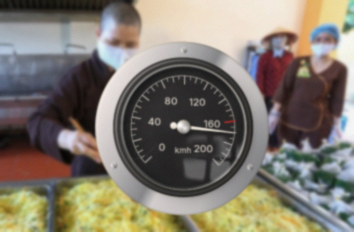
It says 170 km/h
